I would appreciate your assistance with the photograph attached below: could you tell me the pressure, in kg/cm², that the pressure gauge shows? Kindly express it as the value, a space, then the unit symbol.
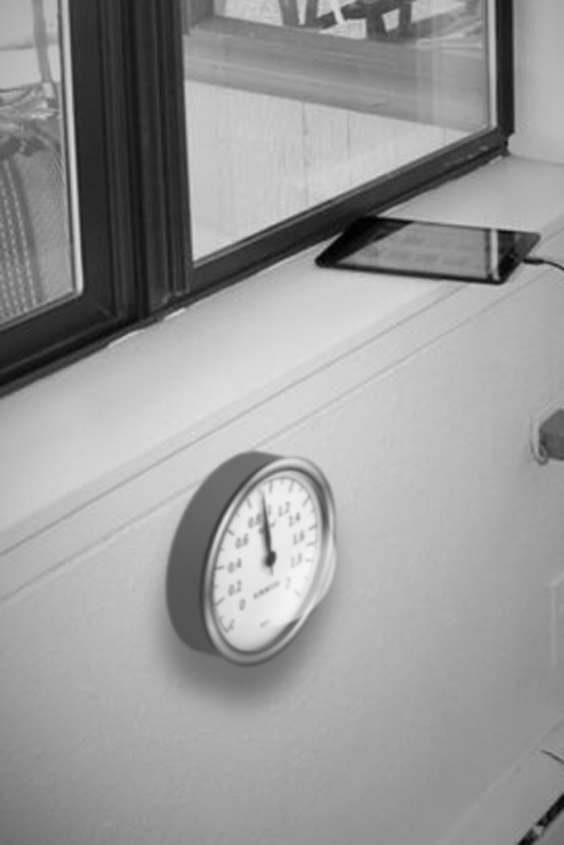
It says 0.9 kg/cm²
